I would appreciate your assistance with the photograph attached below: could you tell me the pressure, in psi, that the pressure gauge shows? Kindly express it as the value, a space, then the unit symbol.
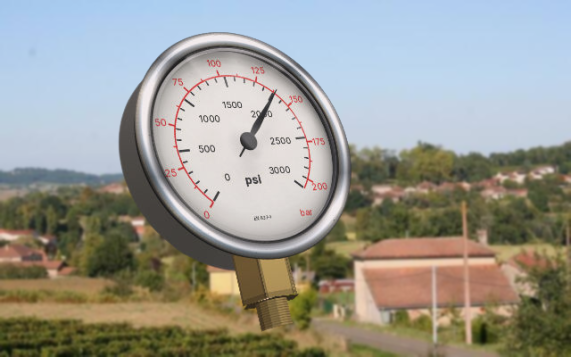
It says 2000 psi
